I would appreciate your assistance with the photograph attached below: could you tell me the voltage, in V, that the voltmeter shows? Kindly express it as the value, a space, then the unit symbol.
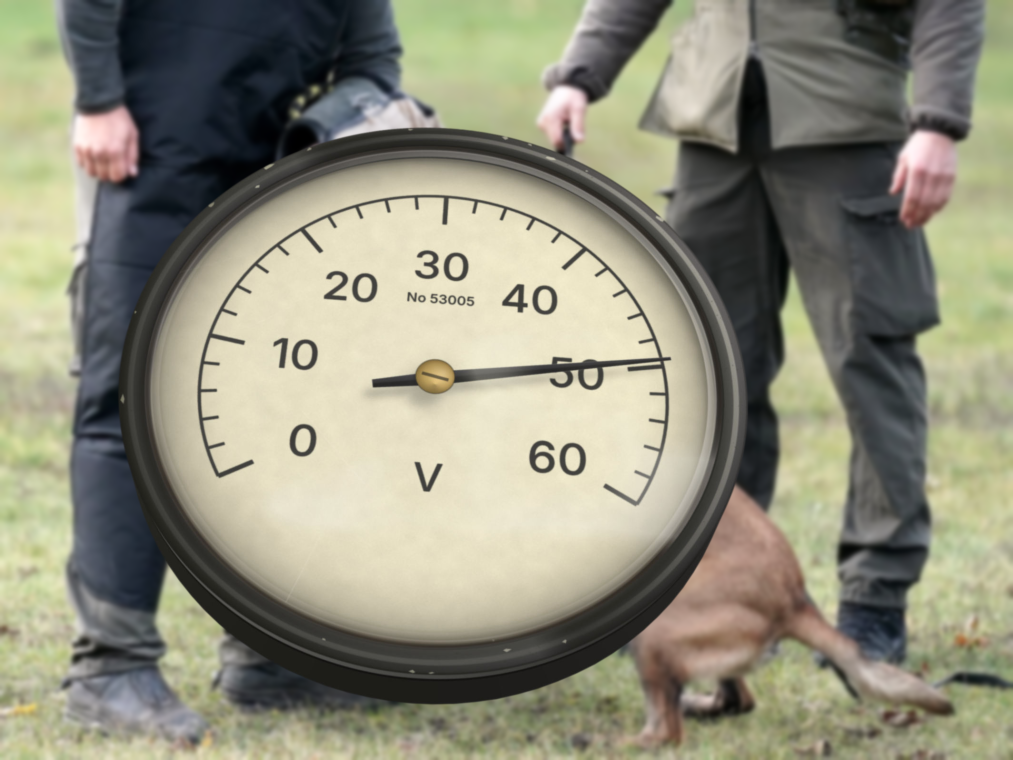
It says 50 V
